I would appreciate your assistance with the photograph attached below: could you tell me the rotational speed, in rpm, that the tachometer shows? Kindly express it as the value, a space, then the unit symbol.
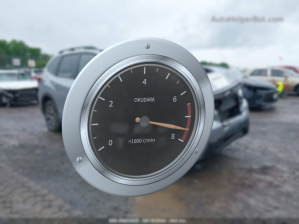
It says 7500 rpm
